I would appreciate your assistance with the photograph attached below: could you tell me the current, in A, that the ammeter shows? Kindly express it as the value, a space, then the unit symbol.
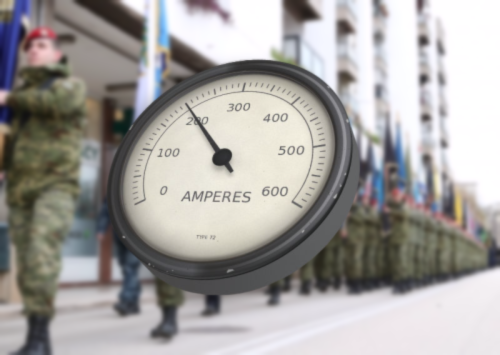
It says 200 A
